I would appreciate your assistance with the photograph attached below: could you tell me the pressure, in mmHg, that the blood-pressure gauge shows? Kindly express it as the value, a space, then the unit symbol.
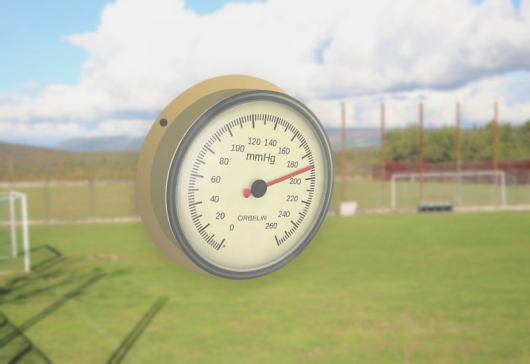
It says 190 mmHg
